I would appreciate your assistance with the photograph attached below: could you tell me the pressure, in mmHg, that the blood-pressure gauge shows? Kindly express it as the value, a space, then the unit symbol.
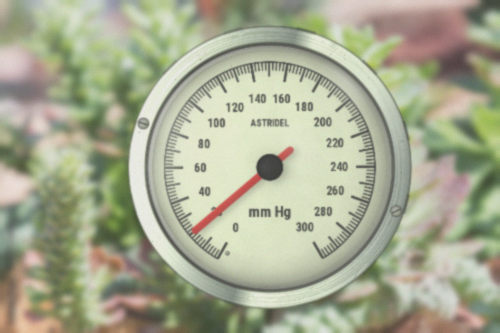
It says 20 mmHg
